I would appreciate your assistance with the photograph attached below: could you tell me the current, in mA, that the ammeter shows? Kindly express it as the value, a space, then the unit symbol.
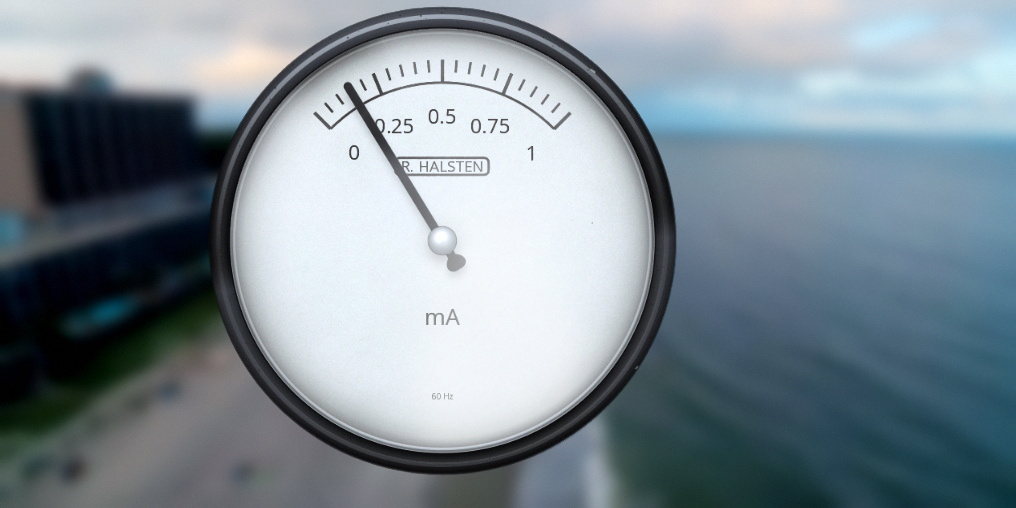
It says 0.15 mA
